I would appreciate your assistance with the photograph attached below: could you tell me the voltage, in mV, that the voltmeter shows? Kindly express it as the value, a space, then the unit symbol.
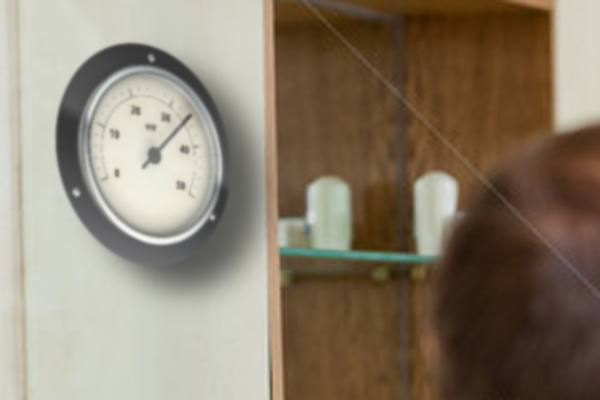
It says 34 mV
